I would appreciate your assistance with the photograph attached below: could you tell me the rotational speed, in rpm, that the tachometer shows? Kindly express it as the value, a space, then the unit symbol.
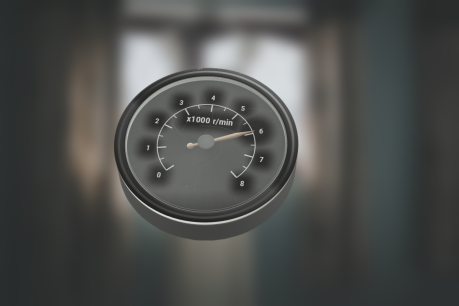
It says 6000 rpm
